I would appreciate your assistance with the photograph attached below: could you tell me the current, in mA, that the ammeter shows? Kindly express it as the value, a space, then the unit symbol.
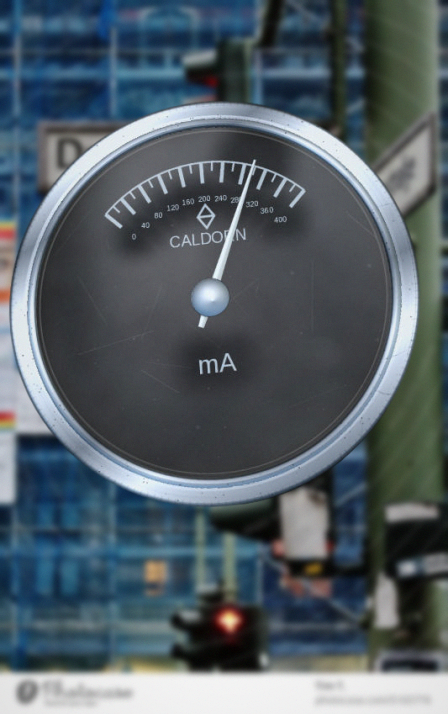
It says 300 mA
